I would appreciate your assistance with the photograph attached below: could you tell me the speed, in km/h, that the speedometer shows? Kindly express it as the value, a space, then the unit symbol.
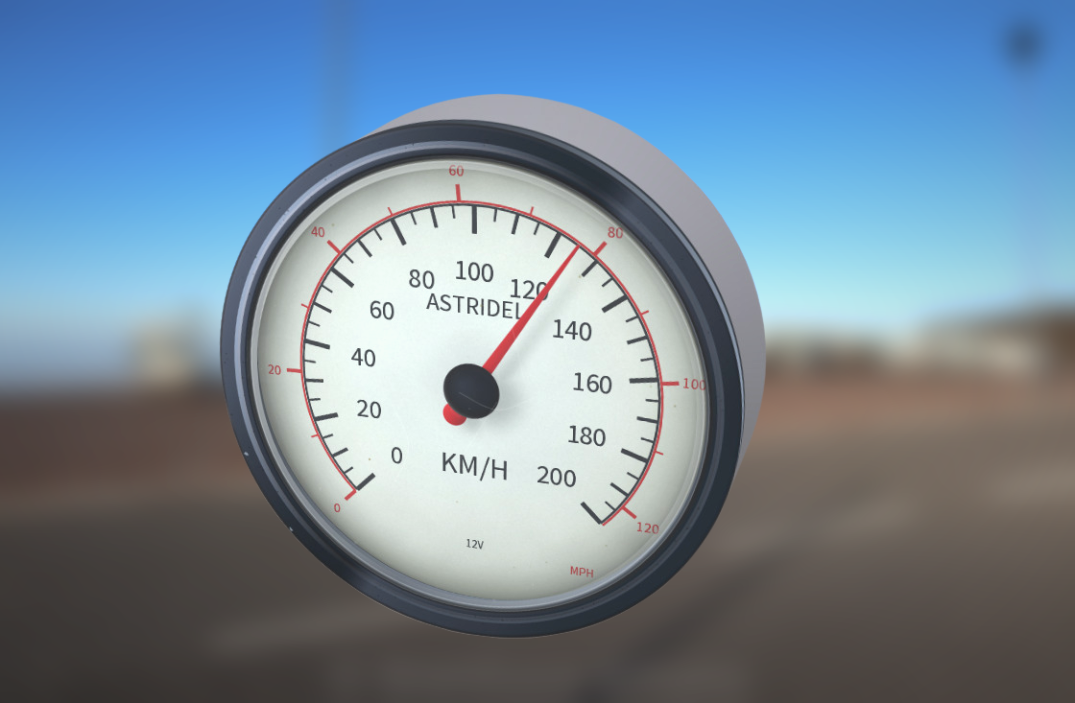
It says 125 km/h
